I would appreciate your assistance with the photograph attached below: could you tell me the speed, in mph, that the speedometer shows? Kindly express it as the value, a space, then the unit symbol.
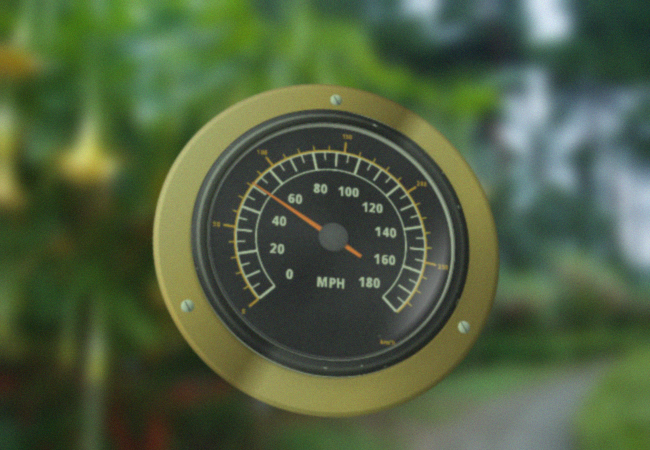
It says 50 mph
